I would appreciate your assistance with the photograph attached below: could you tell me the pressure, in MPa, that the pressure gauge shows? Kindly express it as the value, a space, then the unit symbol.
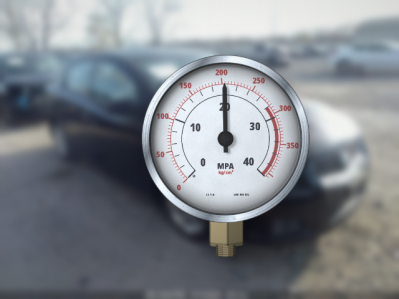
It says 20 MPa
